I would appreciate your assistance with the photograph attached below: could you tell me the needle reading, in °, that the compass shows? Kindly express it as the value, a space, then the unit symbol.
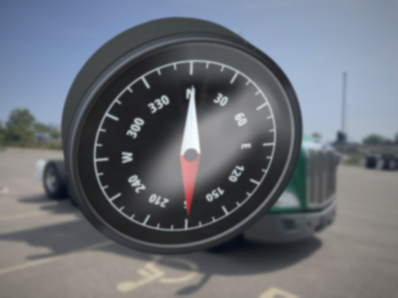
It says 180 °
